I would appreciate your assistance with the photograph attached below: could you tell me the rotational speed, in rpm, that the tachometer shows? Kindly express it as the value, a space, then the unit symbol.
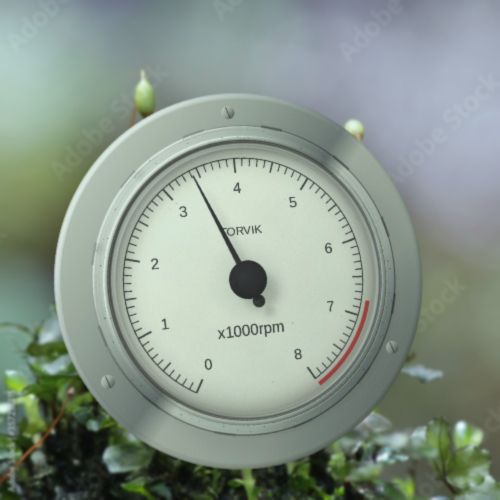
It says 3400 rpm
